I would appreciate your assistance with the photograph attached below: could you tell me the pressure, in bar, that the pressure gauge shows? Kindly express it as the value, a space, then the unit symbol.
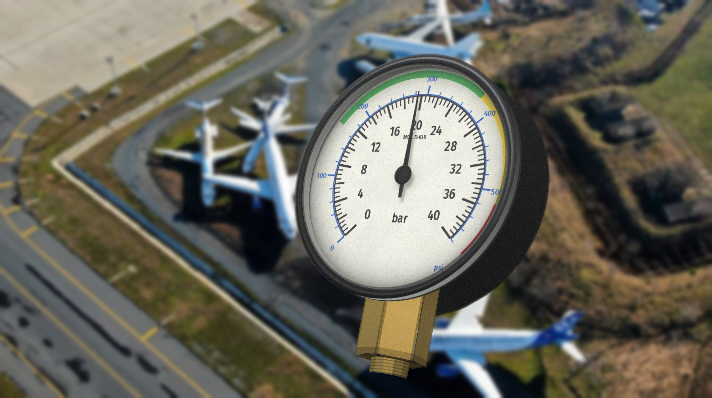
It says 20 bar
